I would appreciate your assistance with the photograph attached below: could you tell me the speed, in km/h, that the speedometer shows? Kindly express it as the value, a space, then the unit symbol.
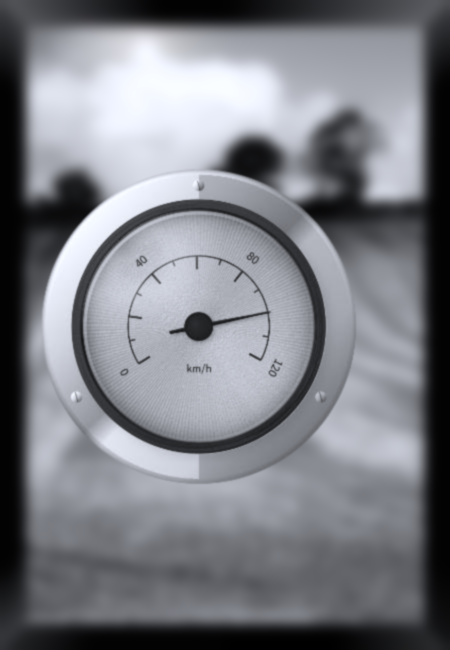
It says 100 km/h
